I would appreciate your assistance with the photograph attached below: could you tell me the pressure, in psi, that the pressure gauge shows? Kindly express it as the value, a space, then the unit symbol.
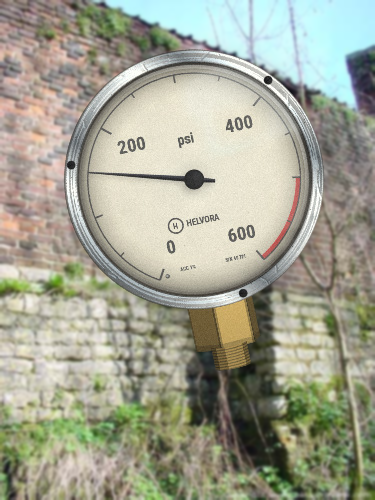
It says 150 psi
